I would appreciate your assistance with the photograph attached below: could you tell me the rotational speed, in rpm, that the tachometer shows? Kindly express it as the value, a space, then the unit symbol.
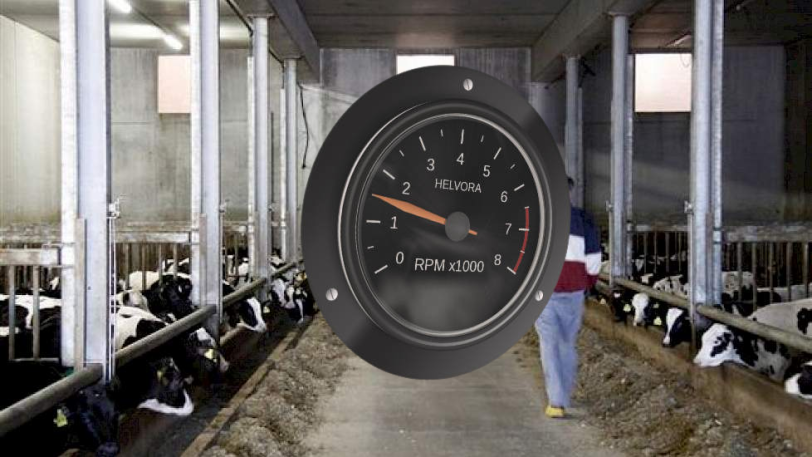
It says 1500 rpm
